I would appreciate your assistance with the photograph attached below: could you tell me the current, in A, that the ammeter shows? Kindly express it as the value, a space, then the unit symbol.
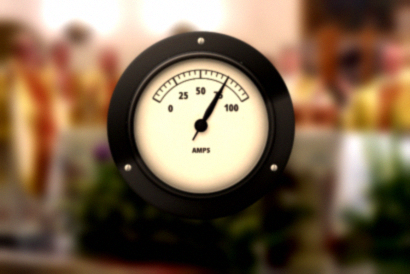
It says 75 A
